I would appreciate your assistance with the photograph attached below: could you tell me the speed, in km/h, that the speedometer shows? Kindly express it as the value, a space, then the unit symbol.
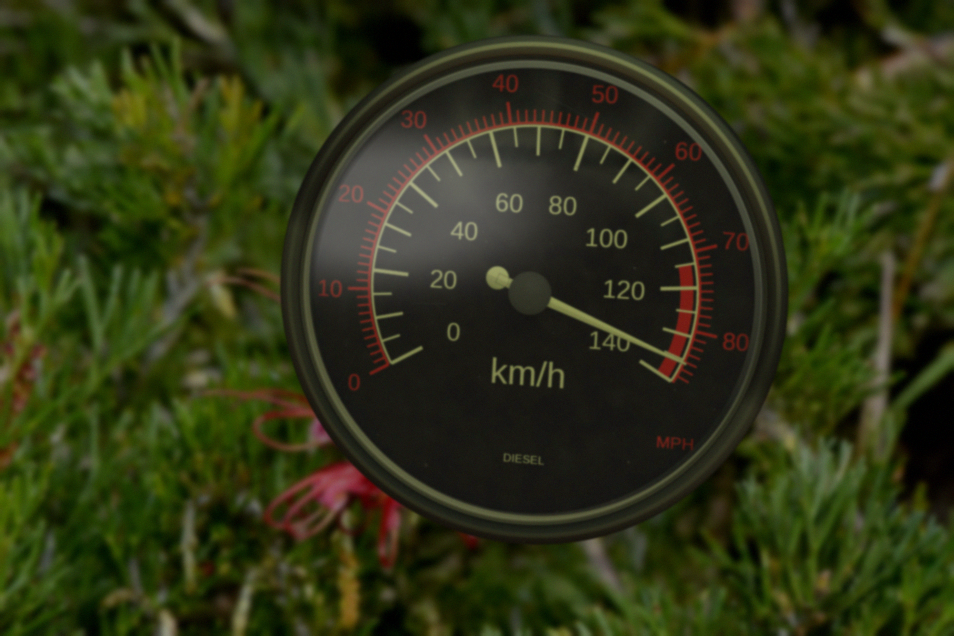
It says 135 km/h
